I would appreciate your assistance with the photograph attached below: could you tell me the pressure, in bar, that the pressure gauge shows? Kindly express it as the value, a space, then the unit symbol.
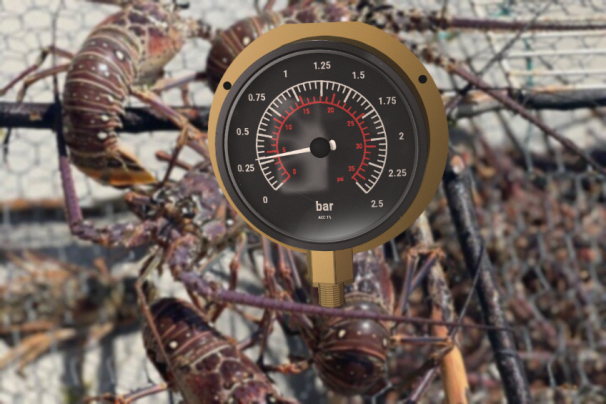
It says 0.3 bar
